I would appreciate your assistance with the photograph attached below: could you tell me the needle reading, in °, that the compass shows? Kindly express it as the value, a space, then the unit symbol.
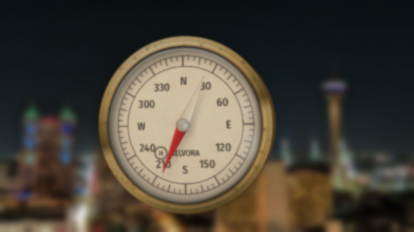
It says 205 °
